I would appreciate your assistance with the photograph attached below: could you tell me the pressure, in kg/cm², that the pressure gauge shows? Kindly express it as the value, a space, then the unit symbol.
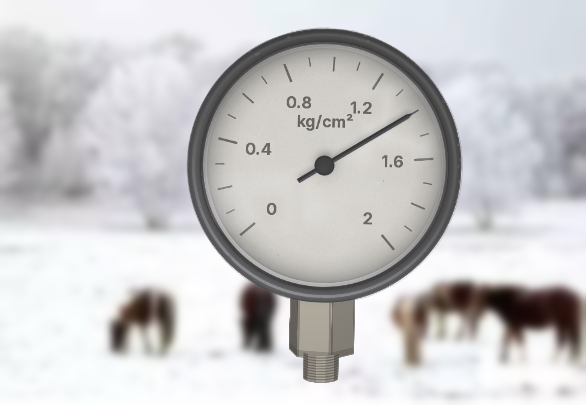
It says 1.4 kg/cm²
